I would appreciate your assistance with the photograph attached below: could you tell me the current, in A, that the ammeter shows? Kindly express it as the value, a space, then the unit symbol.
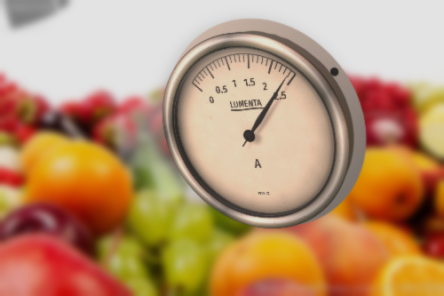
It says 2.4 A
